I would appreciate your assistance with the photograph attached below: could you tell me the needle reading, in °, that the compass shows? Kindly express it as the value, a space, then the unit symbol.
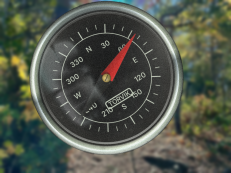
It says 65 °
